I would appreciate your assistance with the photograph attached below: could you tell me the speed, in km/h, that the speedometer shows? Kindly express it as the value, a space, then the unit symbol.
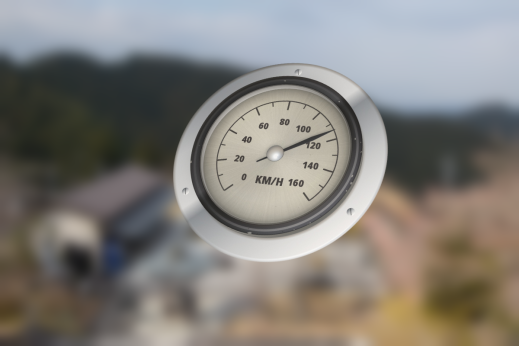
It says 115 km/h
